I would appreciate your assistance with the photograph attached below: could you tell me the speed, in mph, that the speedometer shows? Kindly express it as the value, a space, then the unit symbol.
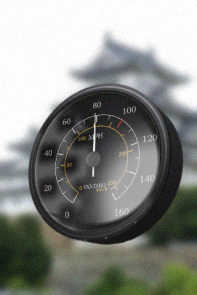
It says 80 mph
